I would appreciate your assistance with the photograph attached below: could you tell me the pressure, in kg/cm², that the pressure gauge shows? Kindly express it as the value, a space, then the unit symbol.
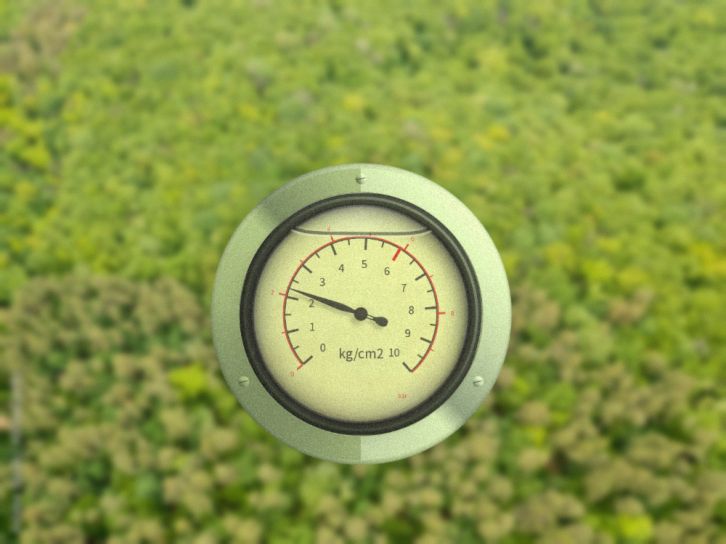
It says 2.25 kg/cm²
